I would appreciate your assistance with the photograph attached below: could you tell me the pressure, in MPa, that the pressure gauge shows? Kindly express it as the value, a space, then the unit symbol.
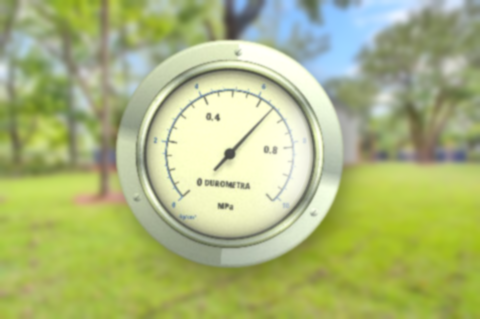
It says 0.65 MPa
